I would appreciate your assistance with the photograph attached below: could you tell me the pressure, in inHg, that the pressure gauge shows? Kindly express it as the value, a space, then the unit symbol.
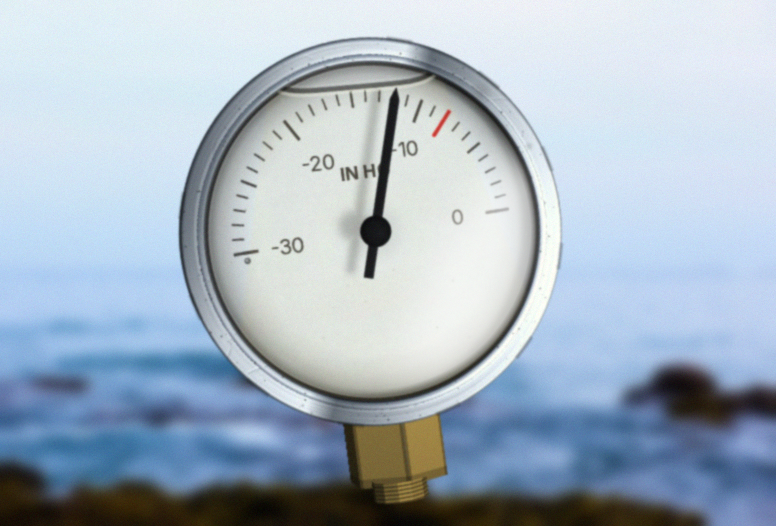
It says -12 inHg
